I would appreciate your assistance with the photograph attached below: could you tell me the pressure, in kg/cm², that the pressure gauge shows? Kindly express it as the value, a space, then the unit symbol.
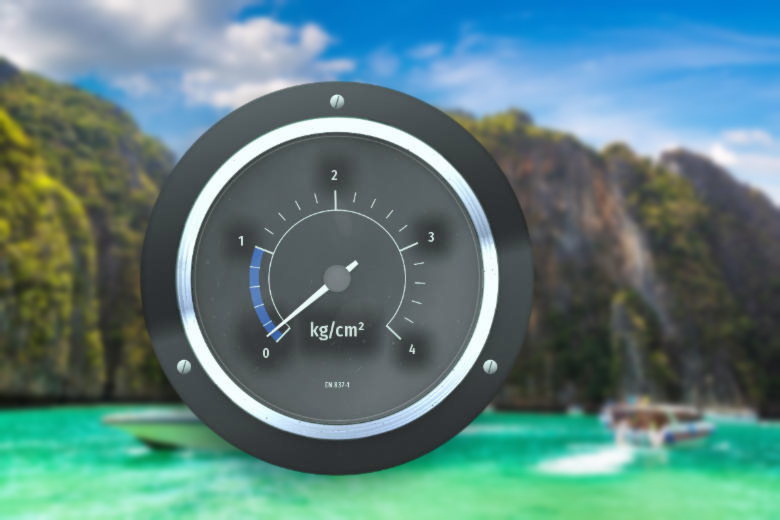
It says 0.1 kg/cm²
